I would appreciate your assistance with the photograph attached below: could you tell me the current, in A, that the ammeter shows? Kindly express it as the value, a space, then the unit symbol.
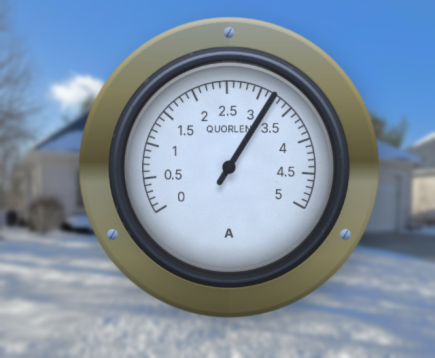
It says 3.2 A
